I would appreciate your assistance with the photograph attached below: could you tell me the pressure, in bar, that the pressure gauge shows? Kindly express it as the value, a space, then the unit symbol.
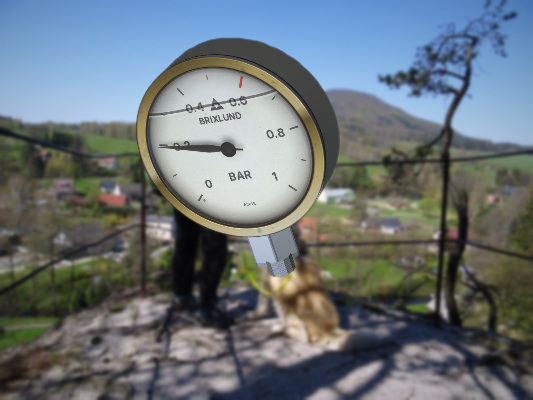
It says 0.2 bar
